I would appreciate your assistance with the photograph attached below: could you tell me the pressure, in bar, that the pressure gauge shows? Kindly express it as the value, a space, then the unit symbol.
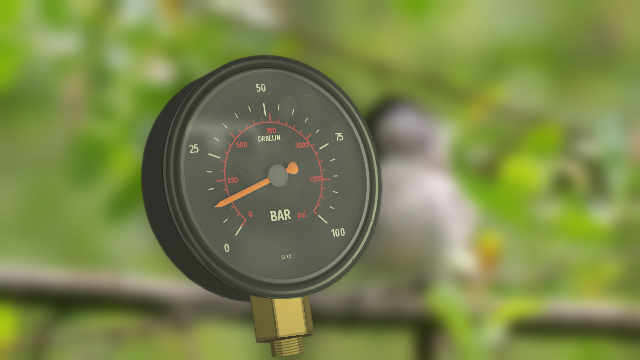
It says 10 bar
